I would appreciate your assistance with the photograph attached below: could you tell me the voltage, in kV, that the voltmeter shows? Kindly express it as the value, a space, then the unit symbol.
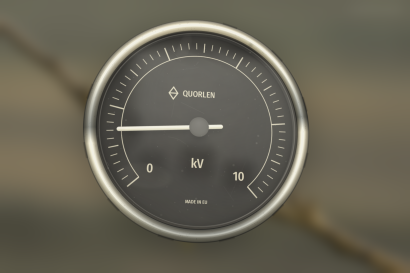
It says 1.4 kV
